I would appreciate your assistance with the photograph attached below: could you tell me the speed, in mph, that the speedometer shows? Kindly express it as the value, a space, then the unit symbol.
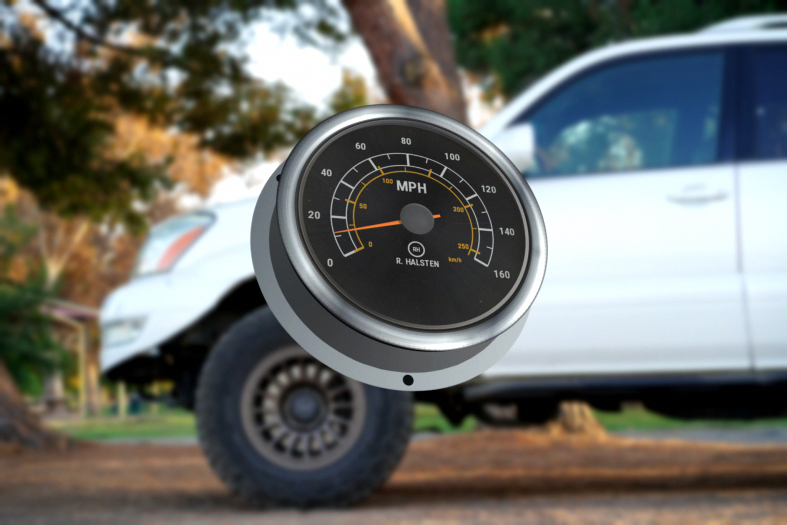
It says 10 mph
